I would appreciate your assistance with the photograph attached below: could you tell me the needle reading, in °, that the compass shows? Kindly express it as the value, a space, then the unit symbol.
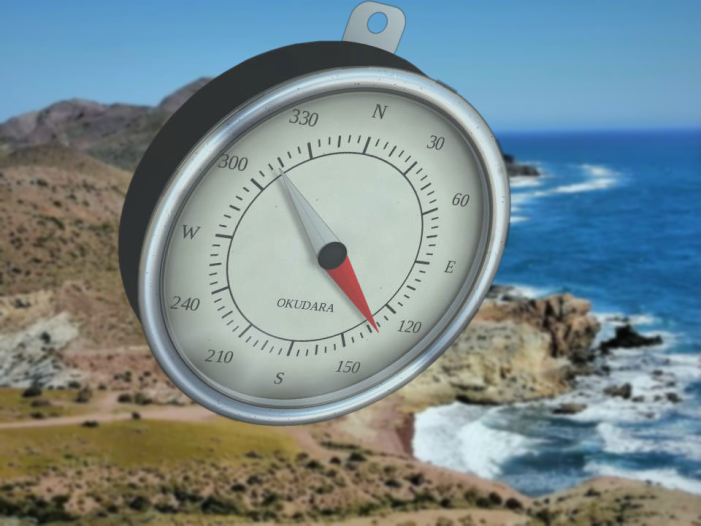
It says 132.5 °
